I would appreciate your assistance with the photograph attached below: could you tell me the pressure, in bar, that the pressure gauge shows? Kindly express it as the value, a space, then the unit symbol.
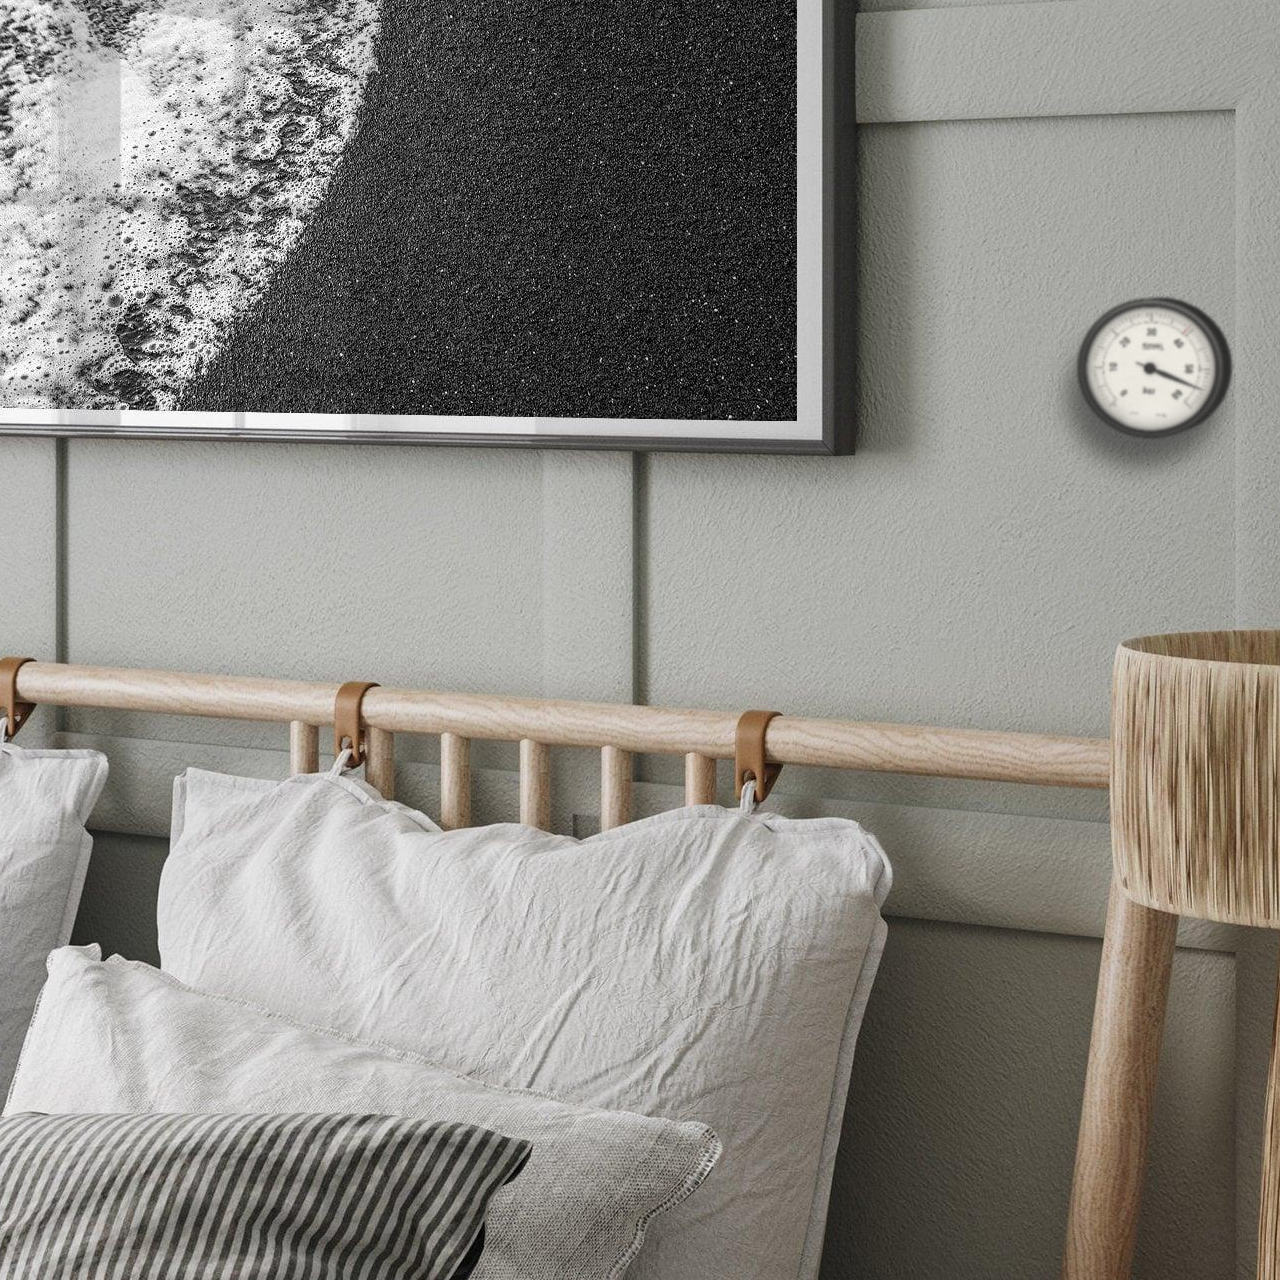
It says 55 bar
